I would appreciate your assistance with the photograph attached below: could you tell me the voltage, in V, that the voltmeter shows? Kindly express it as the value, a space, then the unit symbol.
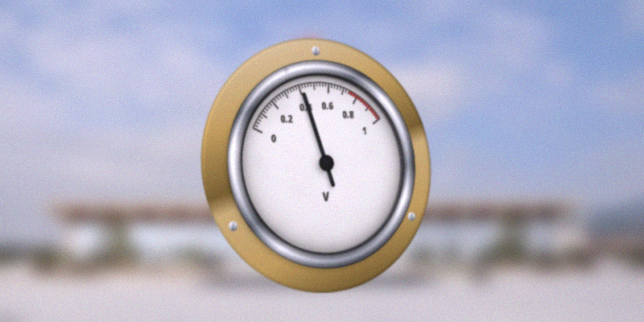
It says 0.4 V
